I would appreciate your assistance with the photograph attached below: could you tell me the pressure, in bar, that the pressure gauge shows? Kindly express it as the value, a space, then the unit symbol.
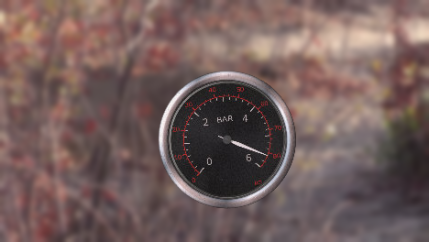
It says 5.6 bar
